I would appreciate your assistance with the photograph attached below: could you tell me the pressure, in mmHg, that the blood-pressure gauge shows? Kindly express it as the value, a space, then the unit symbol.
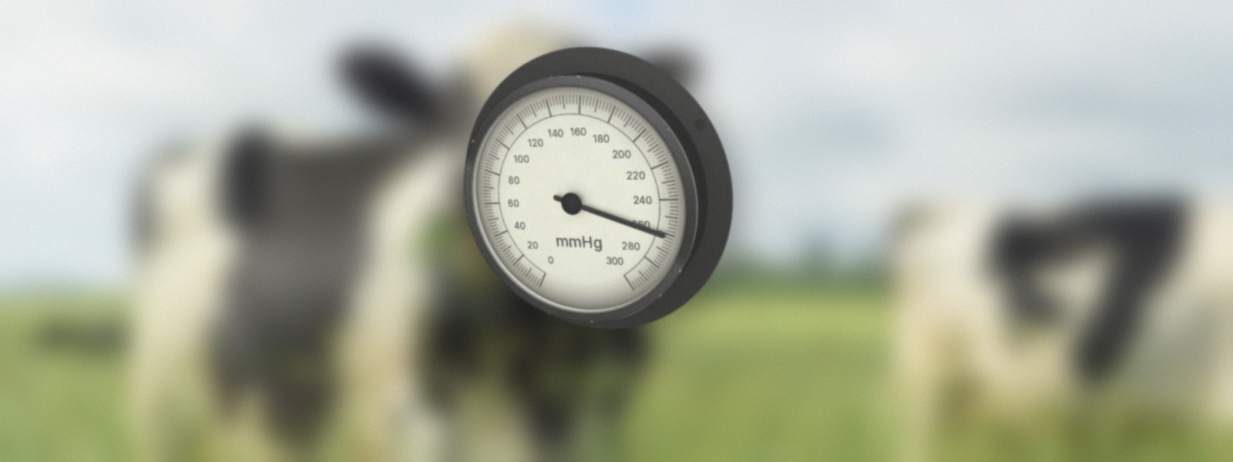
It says 260 mmHg
